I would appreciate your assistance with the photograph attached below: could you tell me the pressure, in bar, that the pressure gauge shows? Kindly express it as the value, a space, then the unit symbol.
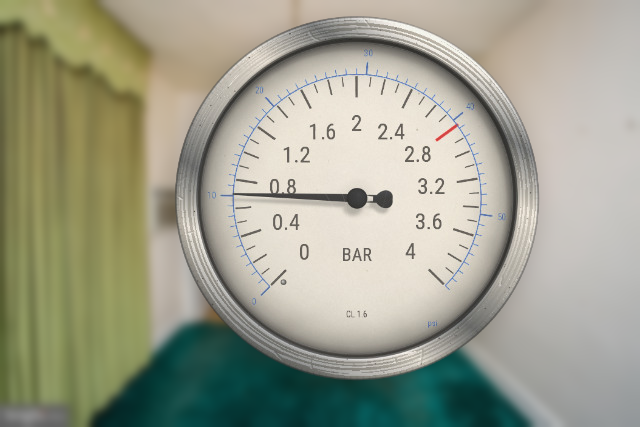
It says 0.7 bar
